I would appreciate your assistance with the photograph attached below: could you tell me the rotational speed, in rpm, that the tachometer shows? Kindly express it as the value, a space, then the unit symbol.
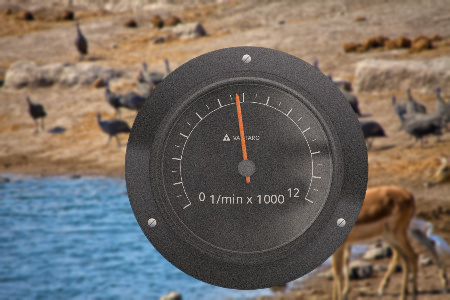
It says 5750 rpm
